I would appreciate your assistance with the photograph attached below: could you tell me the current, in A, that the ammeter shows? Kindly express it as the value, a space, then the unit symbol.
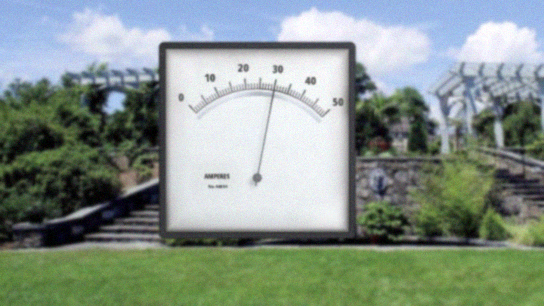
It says 30 A
